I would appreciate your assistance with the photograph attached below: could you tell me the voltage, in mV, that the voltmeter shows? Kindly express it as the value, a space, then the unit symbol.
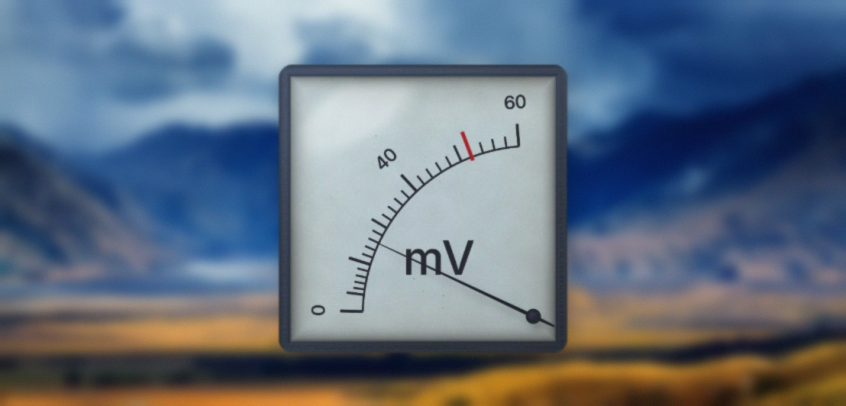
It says 26 mV
